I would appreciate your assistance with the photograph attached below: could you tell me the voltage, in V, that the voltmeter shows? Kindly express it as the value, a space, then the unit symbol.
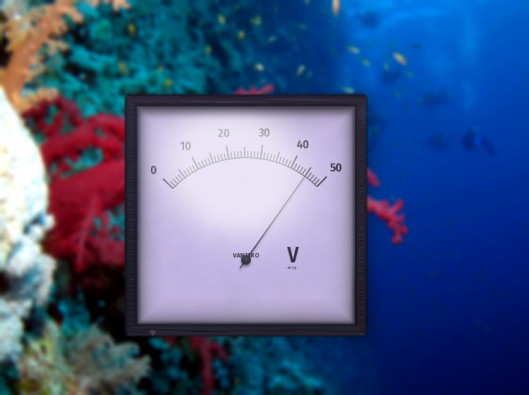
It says 45 V
